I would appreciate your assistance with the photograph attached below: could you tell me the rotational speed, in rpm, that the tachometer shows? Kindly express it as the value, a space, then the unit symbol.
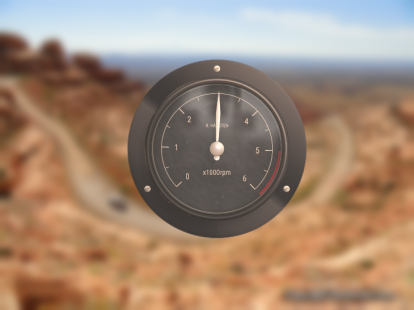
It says 3000 rpm
